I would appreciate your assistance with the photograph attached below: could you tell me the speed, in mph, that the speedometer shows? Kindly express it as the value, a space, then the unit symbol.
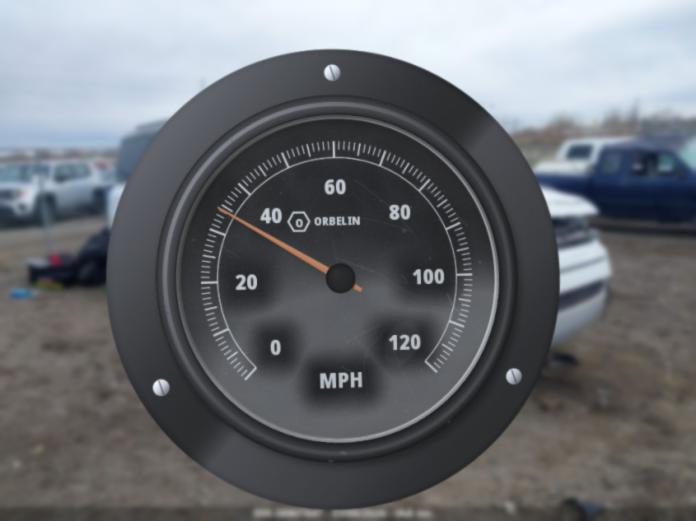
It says 34 mph
